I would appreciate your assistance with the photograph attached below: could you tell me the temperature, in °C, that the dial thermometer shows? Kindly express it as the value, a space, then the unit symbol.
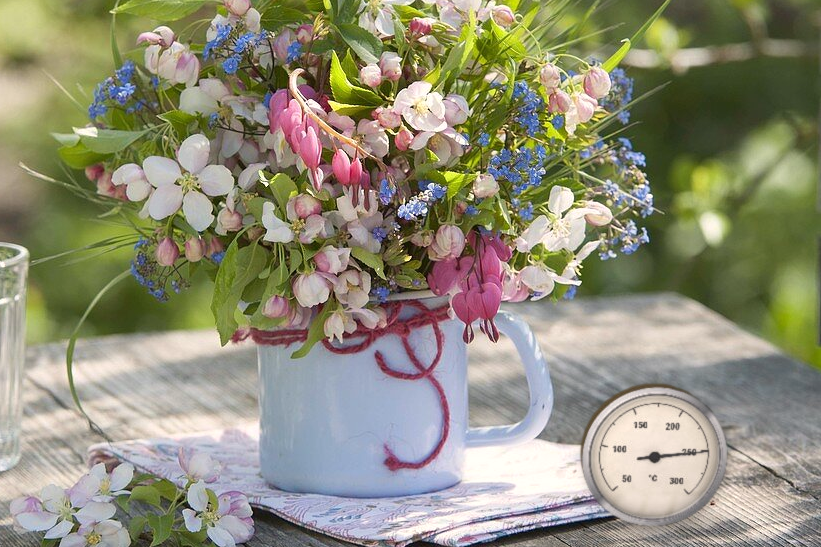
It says 250 °C
